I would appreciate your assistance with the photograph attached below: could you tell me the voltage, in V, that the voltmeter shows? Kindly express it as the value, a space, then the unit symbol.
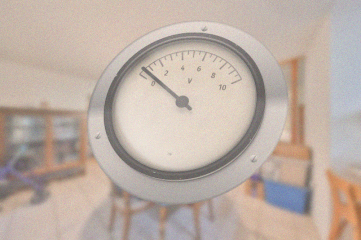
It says 0.5 V
